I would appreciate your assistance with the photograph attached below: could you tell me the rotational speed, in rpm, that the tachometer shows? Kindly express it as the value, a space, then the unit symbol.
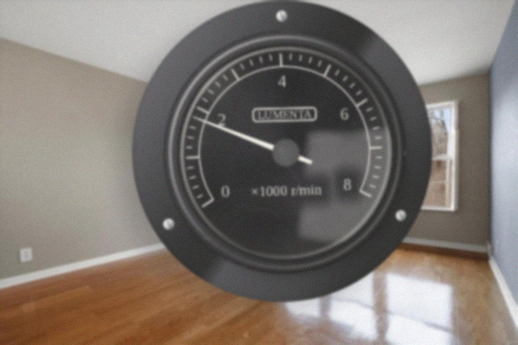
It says 1800 rpm
